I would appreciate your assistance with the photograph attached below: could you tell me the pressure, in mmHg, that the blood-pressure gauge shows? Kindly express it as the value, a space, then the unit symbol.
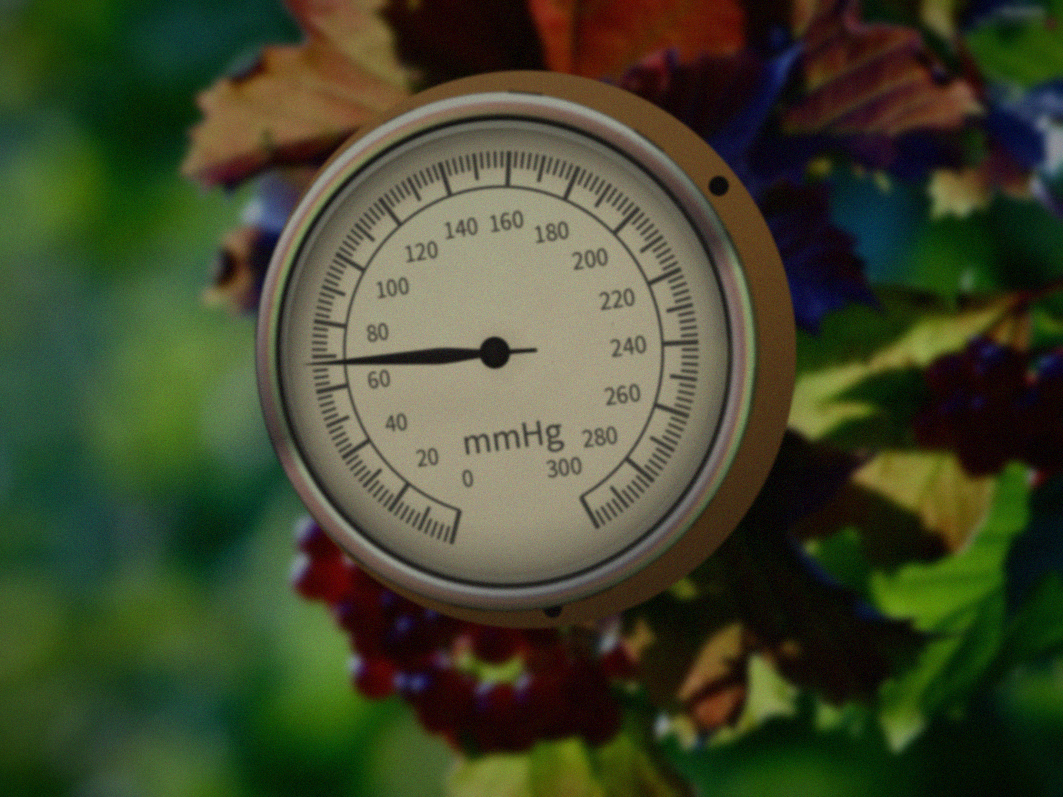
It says 68 mmHg
